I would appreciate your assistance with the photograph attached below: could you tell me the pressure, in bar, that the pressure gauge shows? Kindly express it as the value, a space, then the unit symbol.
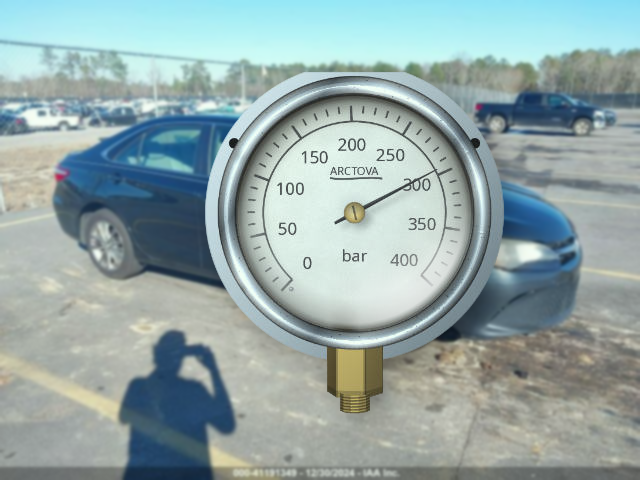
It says 295 bar
